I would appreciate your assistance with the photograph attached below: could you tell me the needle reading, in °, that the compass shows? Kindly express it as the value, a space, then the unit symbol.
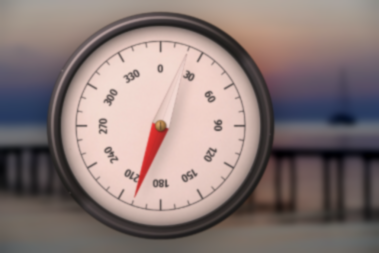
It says 200 °
